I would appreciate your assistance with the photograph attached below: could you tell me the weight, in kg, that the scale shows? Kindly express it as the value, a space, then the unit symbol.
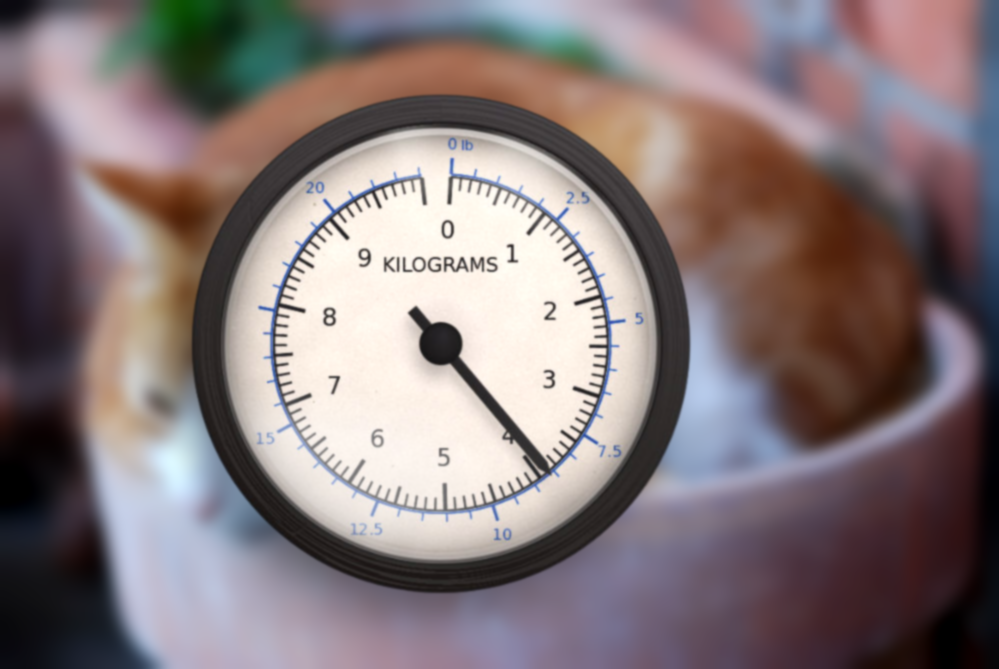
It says 3.9 kg
